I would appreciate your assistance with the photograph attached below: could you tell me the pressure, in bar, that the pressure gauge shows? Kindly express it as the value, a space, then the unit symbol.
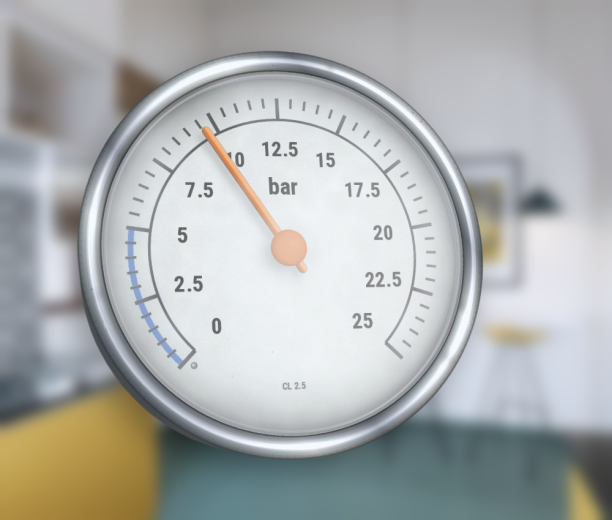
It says 9.5 bar
